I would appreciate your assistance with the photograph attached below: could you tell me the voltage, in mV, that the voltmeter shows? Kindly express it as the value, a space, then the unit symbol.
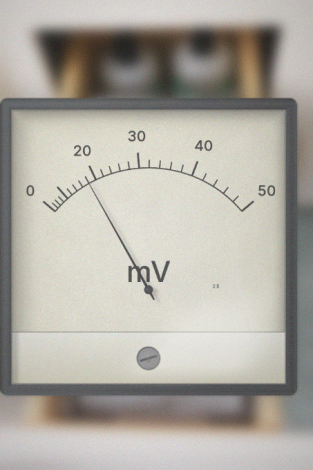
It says 18 mV
